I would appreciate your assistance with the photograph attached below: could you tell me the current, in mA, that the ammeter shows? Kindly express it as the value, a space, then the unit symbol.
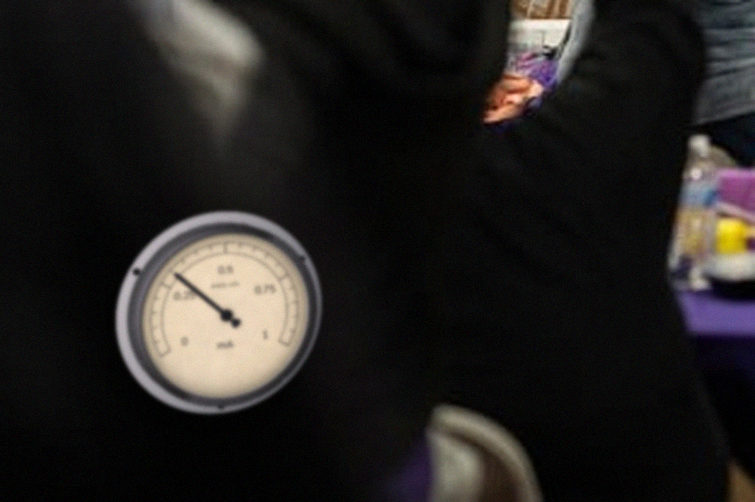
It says 0.3 mA
